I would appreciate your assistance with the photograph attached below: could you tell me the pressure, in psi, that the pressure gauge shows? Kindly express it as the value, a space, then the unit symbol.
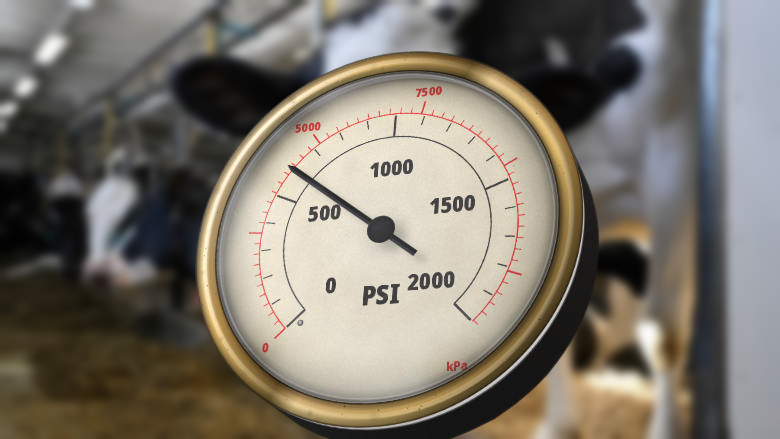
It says 600 psi
